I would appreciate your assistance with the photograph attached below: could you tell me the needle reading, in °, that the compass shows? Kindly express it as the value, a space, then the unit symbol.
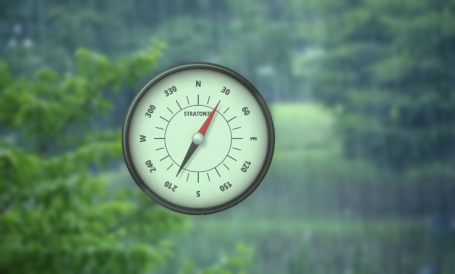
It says 30 °
